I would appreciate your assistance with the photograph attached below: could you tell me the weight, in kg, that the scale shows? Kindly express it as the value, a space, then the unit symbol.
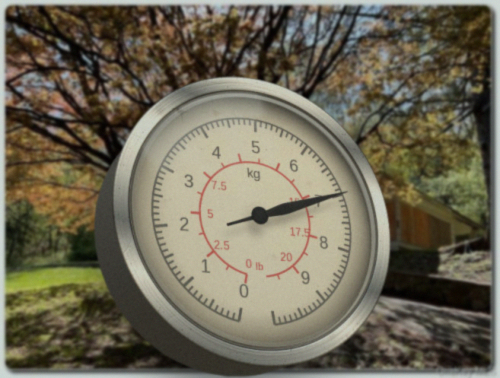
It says 7 kg
